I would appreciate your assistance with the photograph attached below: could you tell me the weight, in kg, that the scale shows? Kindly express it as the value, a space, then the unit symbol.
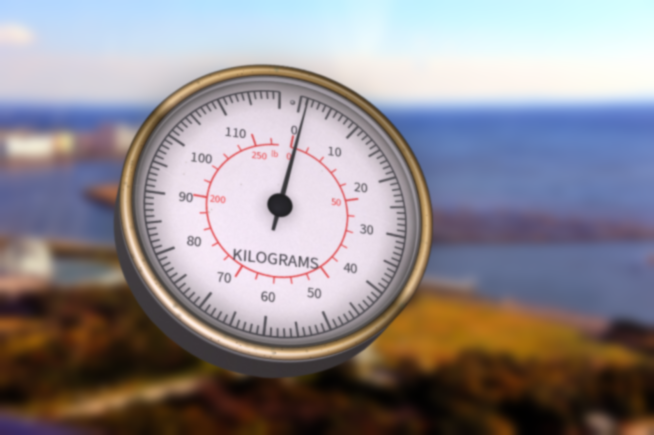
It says 1 kg
